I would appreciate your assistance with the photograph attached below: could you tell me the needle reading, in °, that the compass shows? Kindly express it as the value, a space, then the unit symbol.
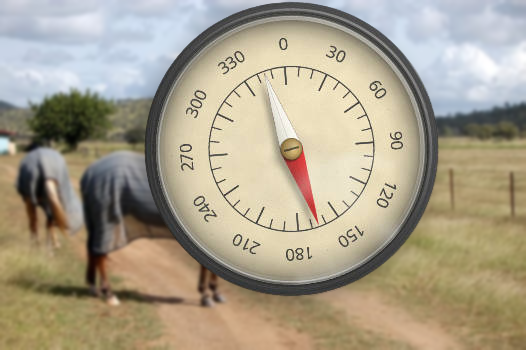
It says 165 °
